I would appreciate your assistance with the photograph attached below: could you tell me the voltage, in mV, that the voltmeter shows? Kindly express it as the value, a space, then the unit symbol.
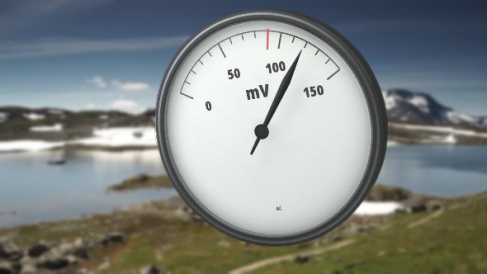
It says 120 mV
